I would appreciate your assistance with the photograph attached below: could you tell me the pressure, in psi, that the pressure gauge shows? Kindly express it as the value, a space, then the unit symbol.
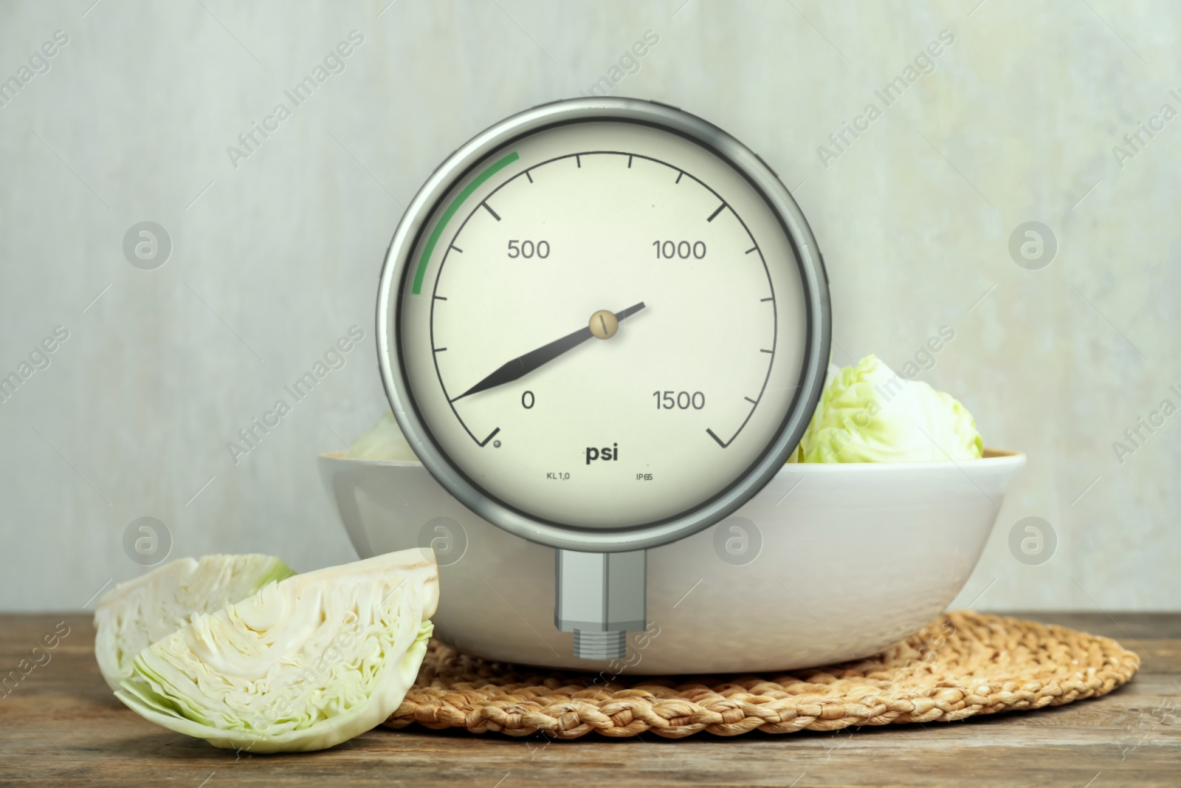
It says 100 psi
